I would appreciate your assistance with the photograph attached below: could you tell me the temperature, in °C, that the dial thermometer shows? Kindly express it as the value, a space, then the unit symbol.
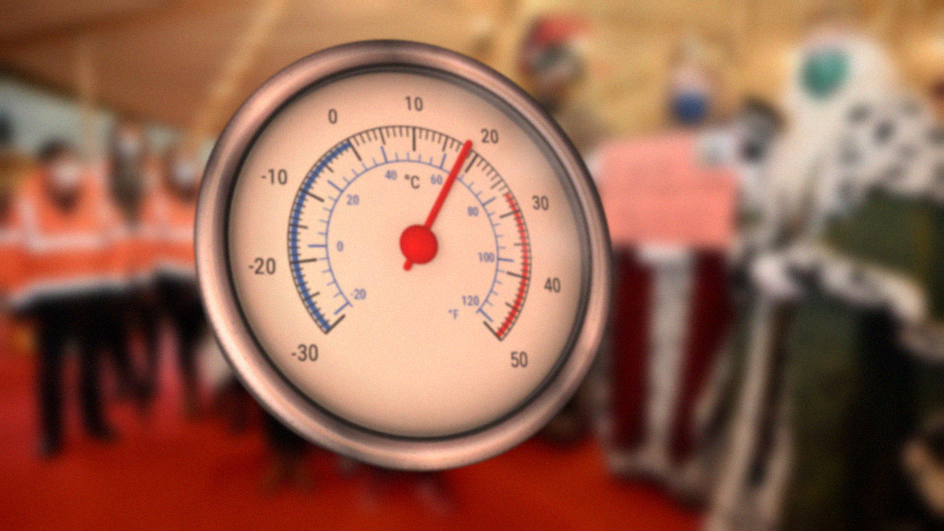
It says 18 °C
